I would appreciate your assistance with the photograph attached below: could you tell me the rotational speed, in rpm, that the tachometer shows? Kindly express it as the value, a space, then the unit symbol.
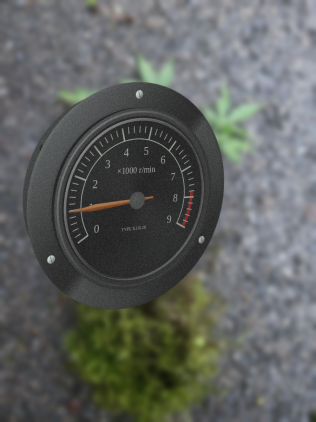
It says 1000 rpm
